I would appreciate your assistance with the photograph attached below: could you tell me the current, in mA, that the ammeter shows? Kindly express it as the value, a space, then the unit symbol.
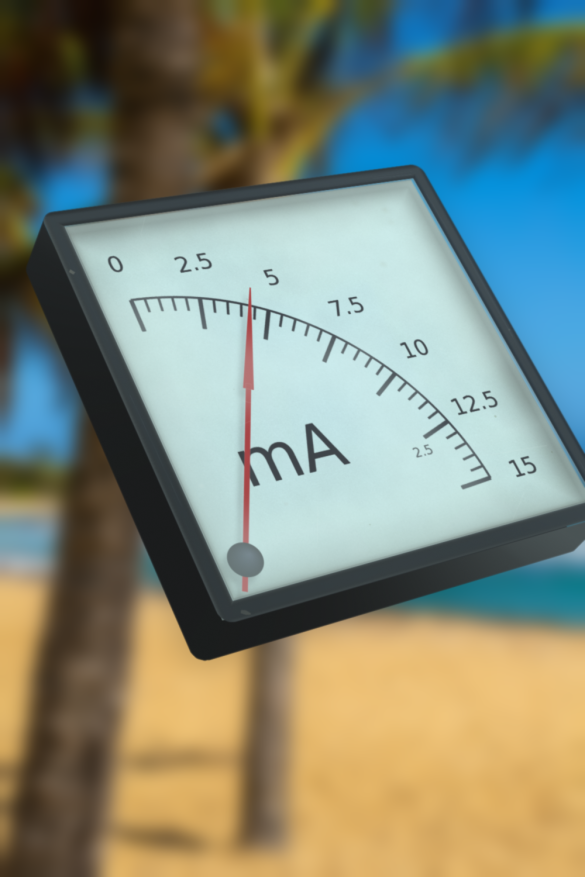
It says 4.25 mA
